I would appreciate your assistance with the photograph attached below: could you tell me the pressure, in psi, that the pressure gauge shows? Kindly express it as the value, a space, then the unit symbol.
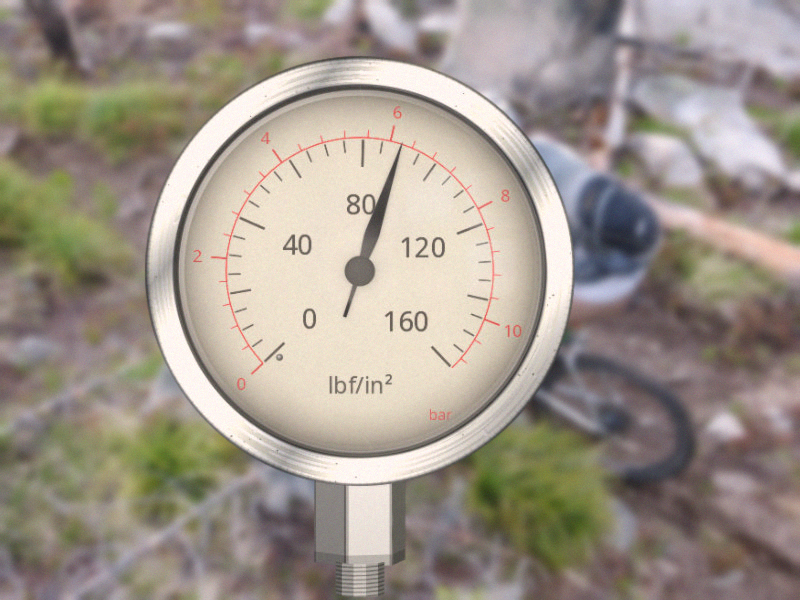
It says 90 psi
